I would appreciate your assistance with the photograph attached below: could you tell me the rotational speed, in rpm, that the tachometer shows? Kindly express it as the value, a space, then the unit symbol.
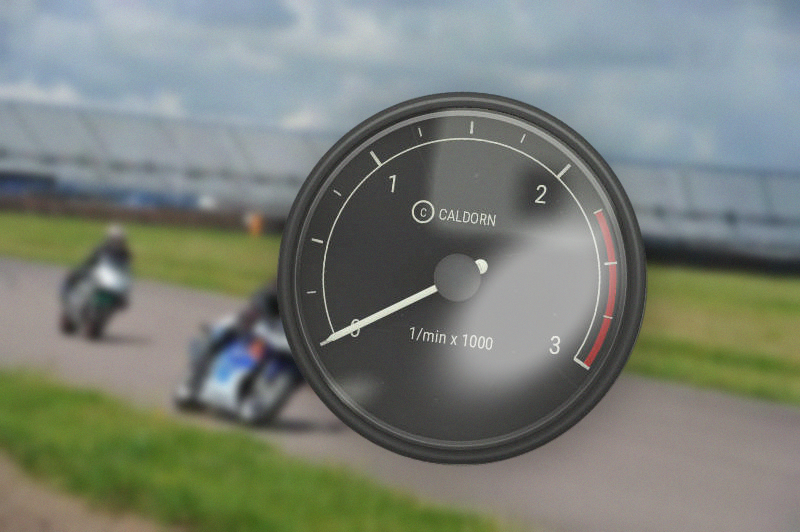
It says 0 rpm
